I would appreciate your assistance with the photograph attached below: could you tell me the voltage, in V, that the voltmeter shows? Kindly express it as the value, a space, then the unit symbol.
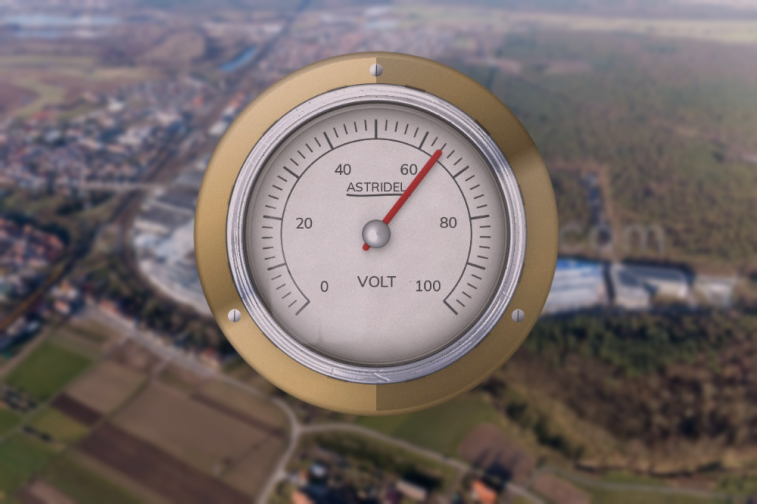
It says 64 V
